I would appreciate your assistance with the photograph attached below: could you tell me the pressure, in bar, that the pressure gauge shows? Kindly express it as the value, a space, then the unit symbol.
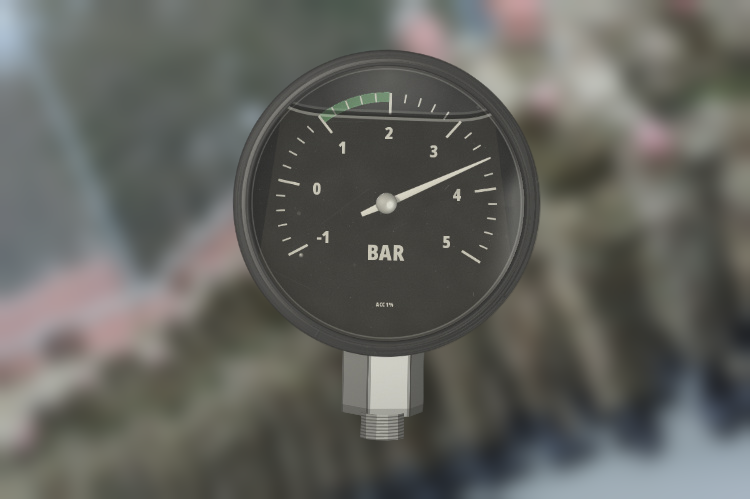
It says 3.6 bar
